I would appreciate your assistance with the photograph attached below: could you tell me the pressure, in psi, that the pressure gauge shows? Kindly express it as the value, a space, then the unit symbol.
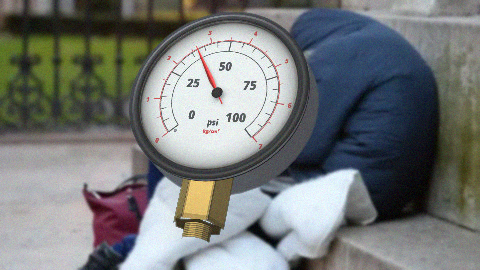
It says 37.5 psi
